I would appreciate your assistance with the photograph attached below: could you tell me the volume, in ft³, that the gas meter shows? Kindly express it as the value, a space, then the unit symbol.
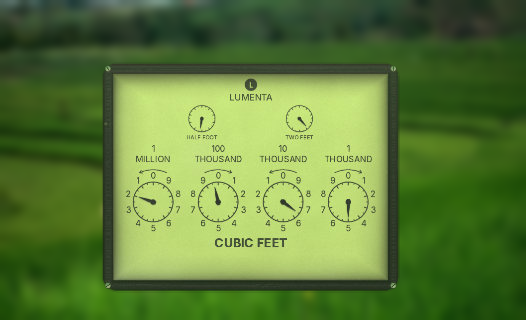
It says 196500 ft³
